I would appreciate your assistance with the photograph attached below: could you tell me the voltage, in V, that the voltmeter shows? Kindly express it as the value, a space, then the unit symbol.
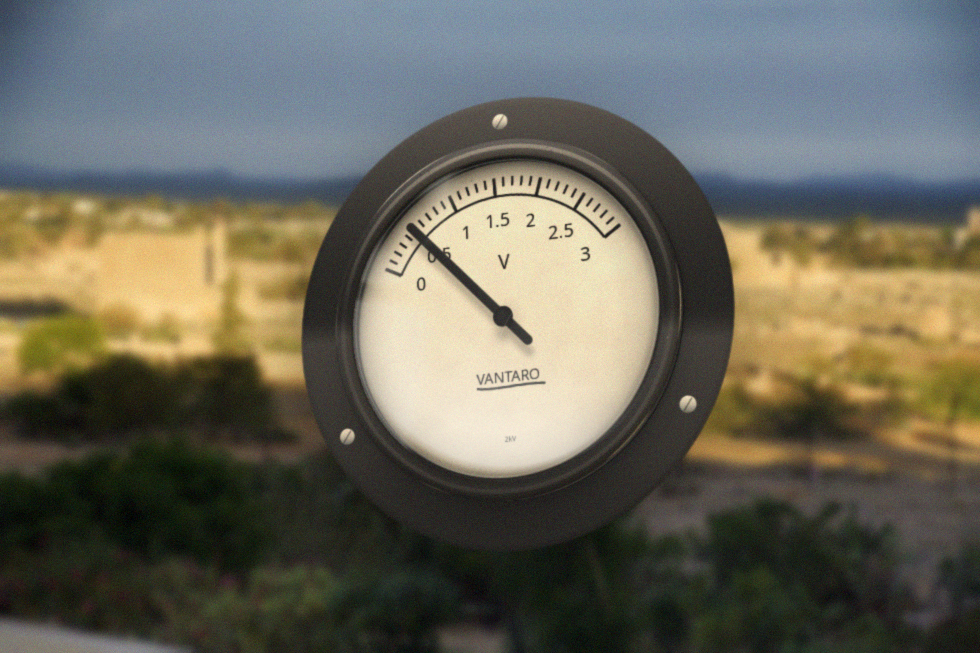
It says 0.5 V
